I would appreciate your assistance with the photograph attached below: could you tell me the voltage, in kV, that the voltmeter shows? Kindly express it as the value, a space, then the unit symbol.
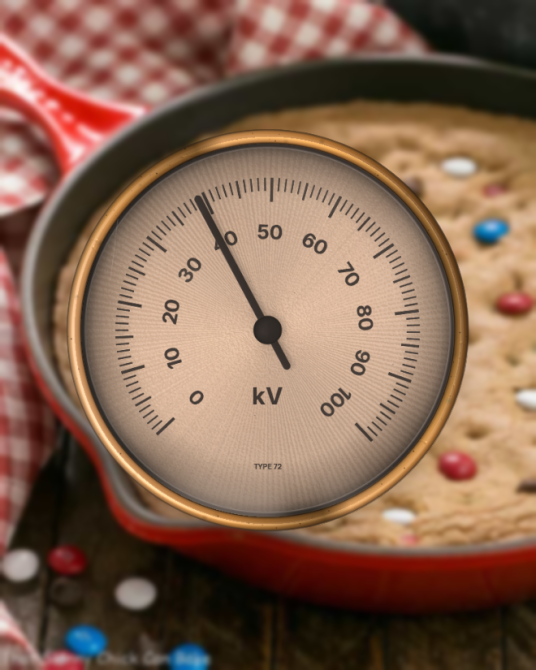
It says 39 kV
